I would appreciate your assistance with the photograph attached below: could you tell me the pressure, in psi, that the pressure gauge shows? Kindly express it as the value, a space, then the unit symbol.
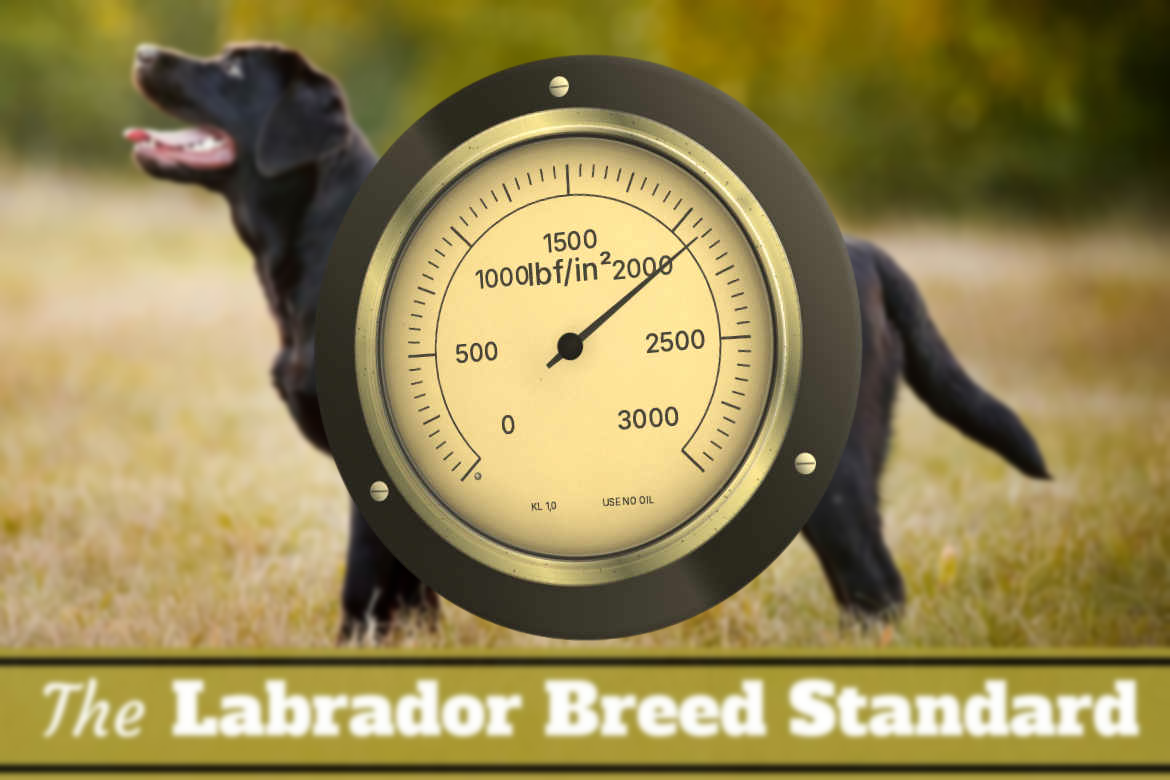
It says 2100 psi
